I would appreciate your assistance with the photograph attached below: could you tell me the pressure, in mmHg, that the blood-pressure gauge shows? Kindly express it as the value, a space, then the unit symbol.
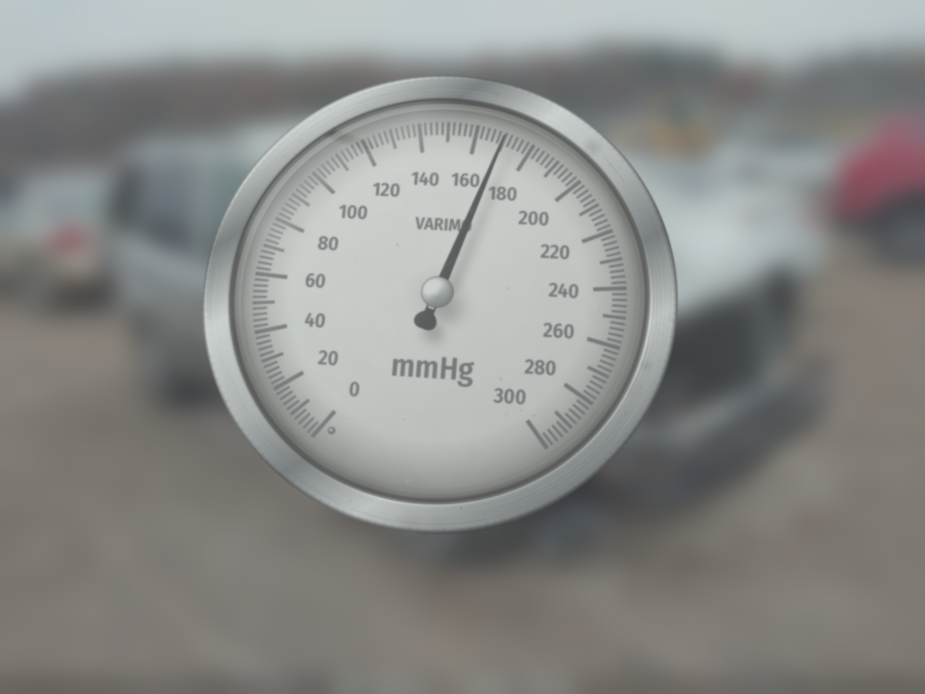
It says 170 mmHg
